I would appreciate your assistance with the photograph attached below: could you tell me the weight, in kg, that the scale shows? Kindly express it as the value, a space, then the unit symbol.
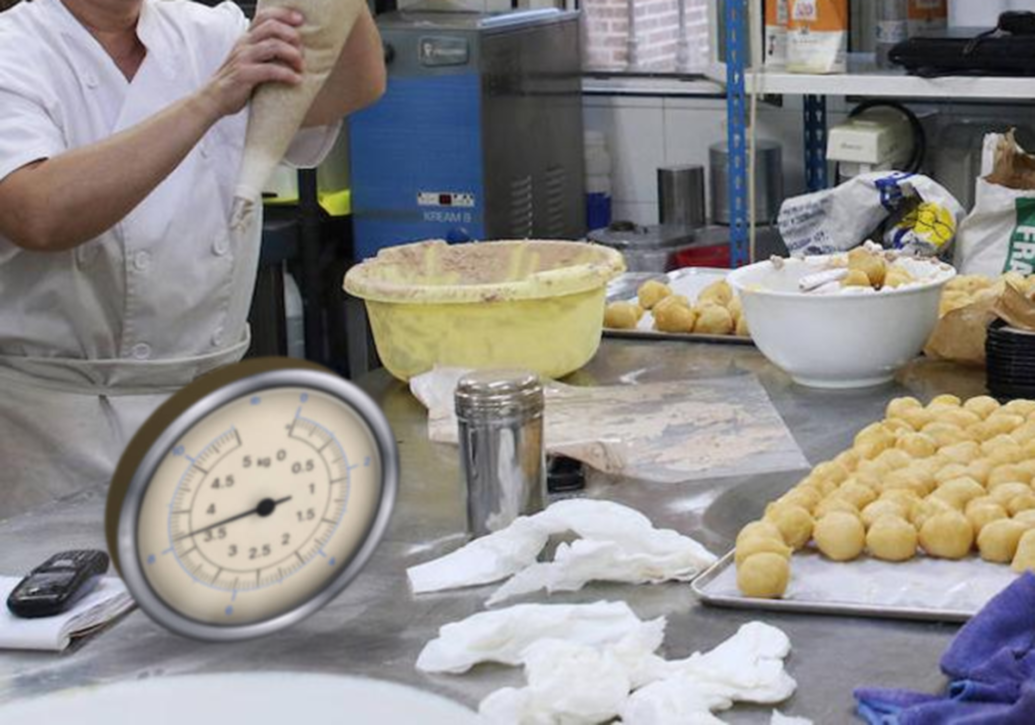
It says 3.75 kg
